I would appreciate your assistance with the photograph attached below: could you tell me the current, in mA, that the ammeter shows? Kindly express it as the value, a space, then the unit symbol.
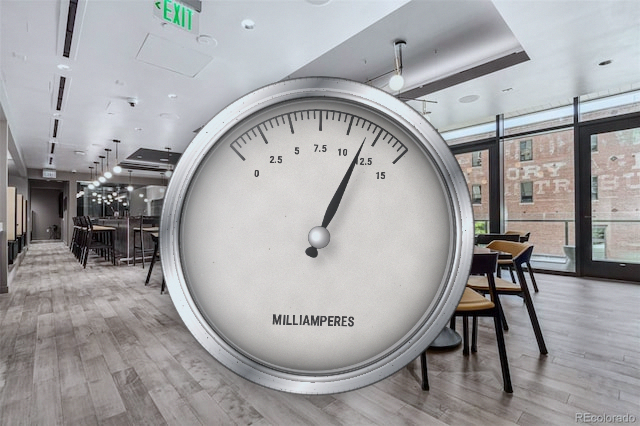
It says 11.5 mA
